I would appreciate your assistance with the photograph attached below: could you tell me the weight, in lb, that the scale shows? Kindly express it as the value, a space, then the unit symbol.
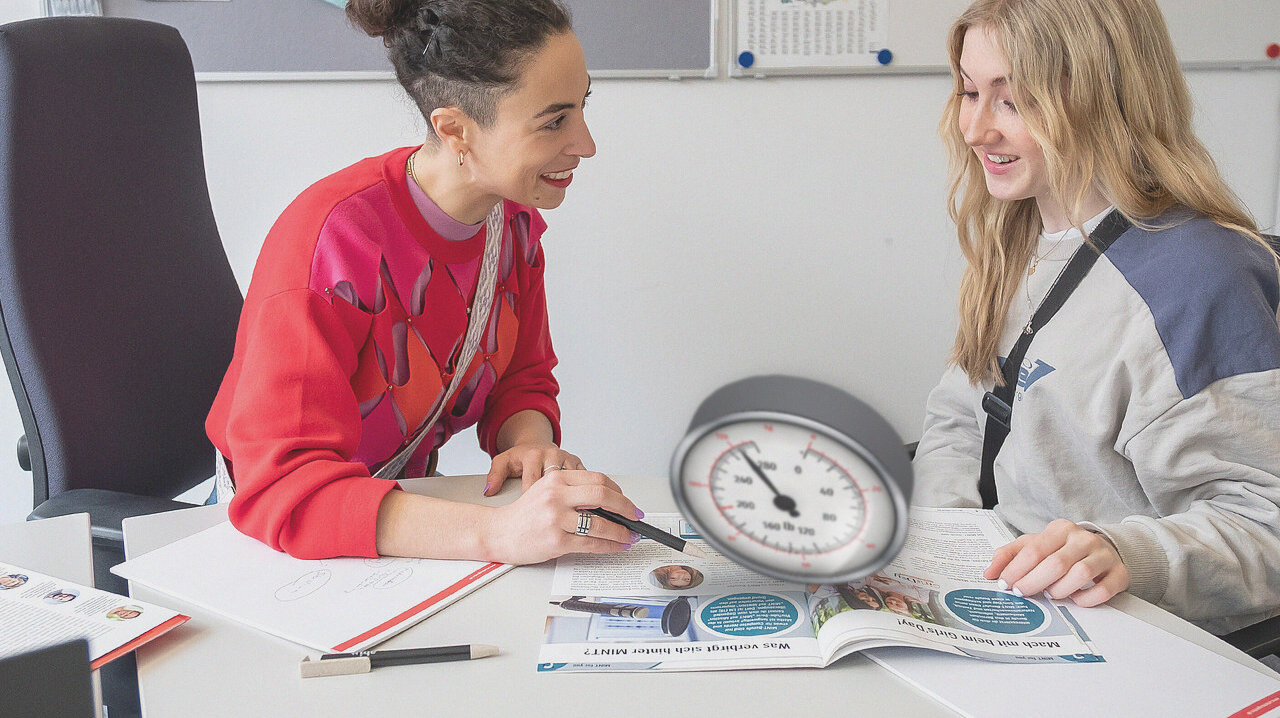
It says 270 lb
